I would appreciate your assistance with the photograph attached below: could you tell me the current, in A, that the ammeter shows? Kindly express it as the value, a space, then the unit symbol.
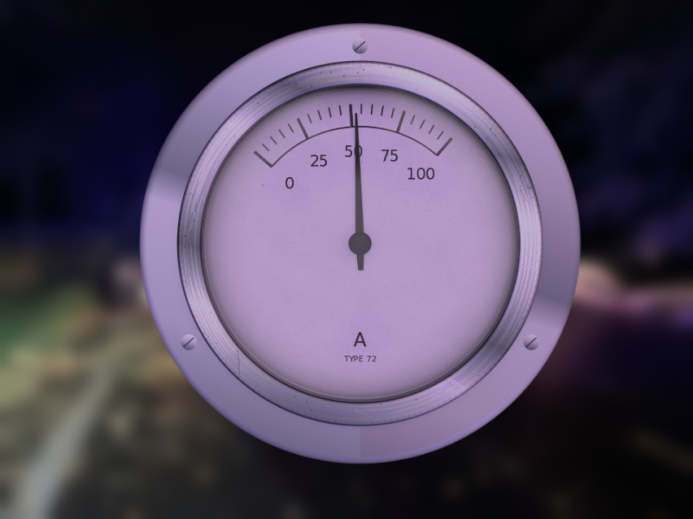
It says 52.5 A
